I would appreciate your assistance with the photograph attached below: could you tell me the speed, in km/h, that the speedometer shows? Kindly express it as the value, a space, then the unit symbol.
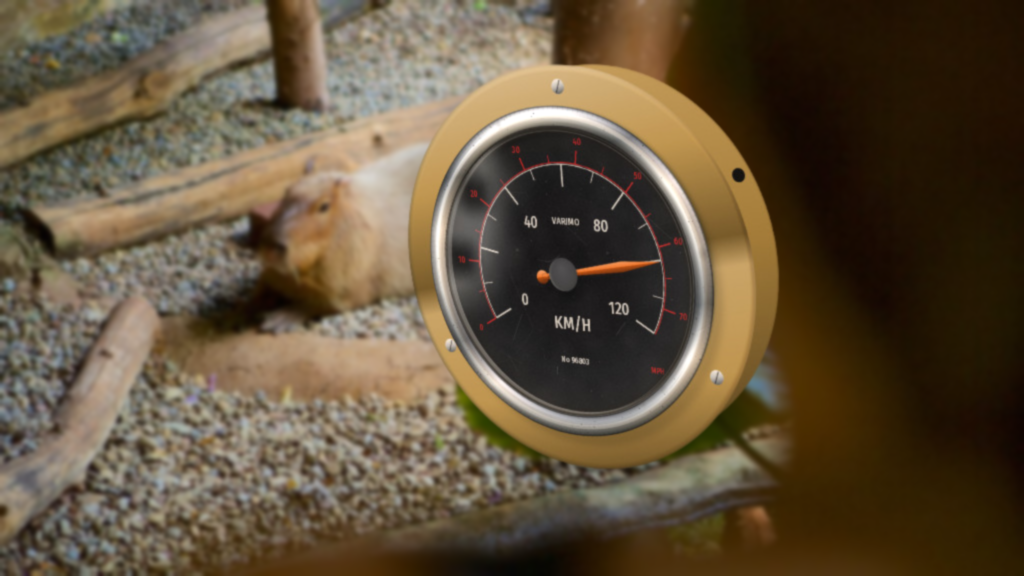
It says 100 km/h
